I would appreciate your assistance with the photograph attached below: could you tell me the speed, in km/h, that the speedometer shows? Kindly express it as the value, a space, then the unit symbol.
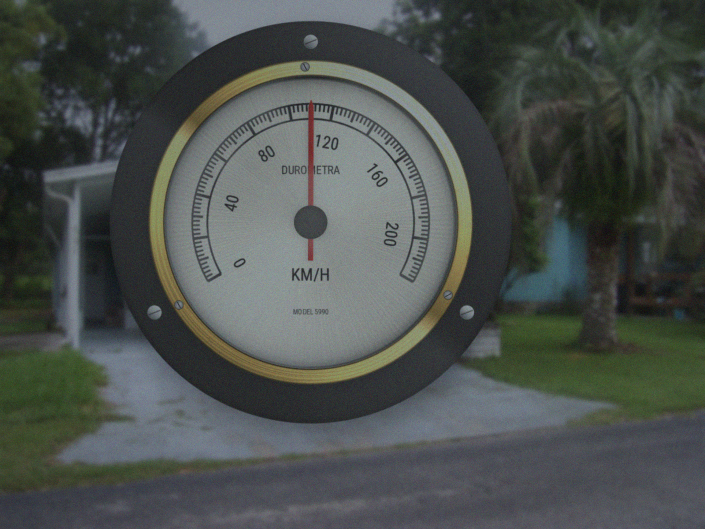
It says 110 km/h
